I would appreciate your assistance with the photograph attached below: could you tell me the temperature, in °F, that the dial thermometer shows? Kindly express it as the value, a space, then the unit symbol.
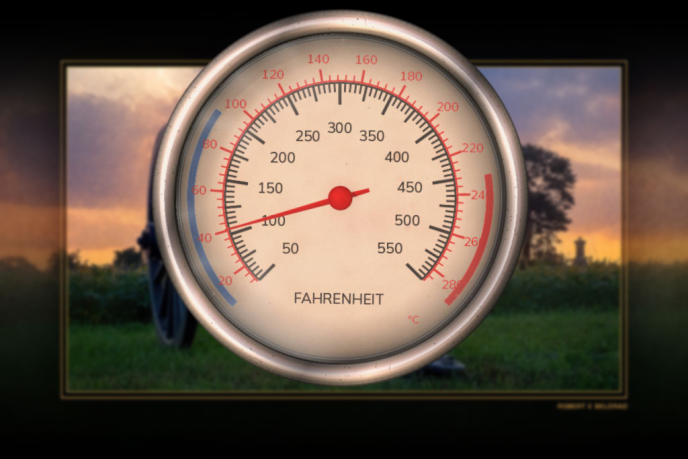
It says 105 °F
